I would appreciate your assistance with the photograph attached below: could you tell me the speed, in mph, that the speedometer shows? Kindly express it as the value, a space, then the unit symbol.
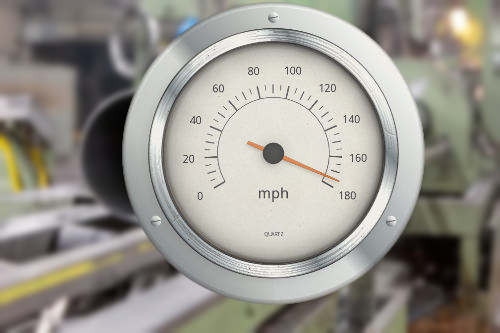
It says 175 mph
